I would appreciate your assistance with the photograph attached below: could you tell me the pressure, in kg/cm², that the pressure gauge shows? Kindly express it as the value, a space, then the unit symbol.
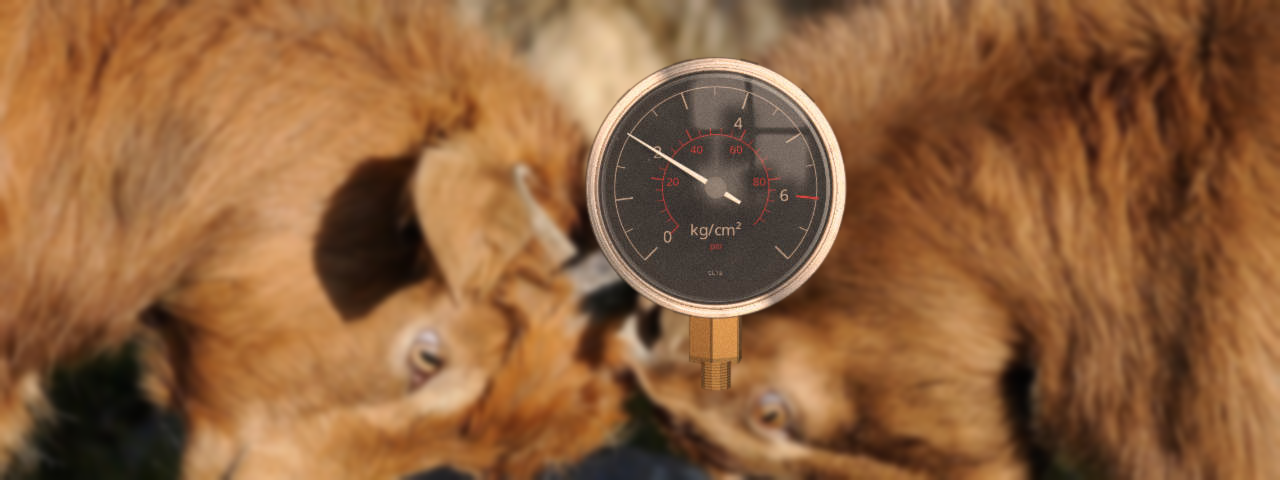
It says 2 kg/cm²
